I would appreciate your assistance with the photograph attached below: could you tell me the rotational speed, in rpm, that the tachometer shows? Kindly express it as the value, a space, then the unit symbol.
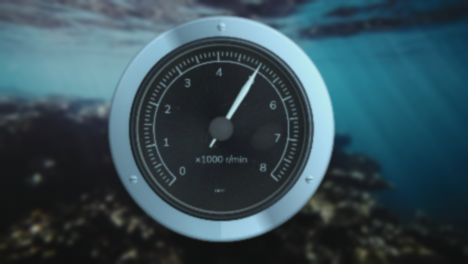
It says 5000 rpm
